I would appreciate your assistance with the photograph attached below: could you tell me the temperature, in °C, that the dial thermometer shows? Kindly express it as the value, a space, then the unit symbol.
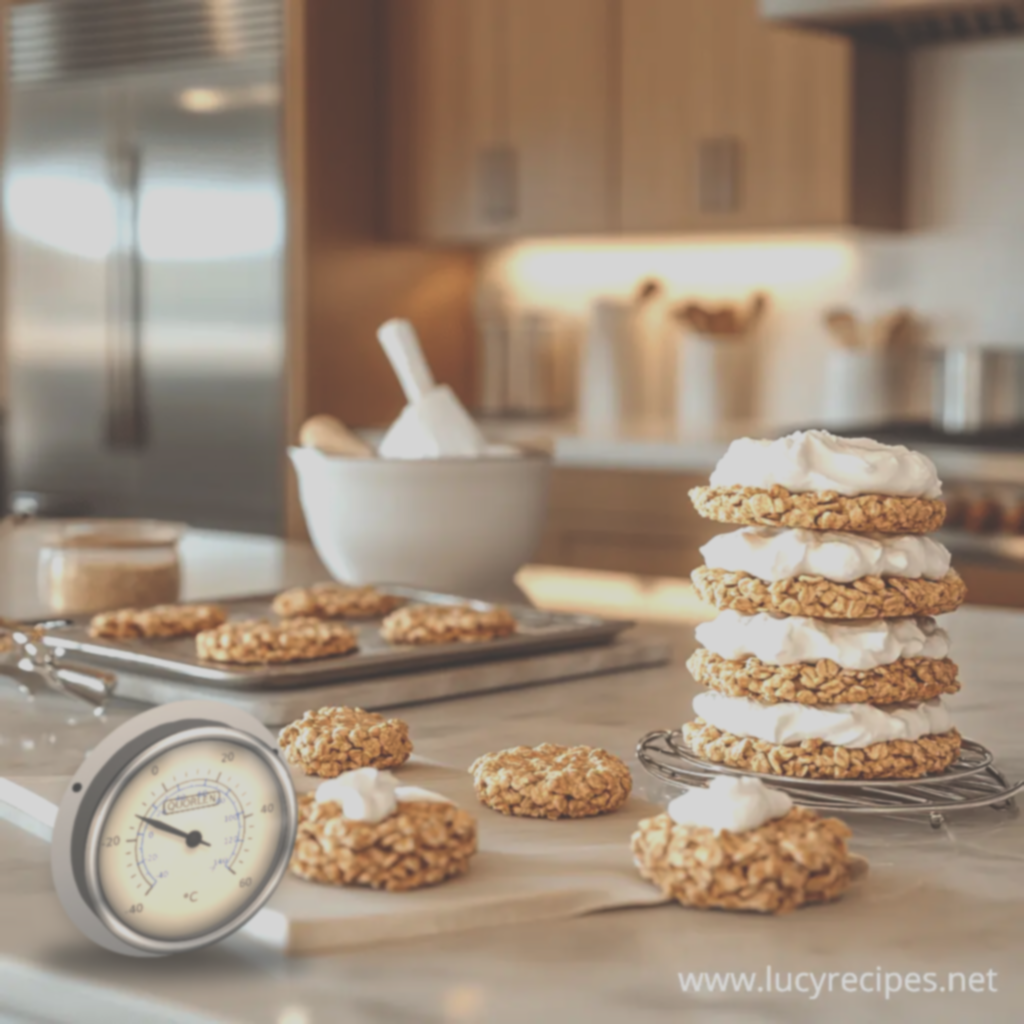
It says -12 °C
